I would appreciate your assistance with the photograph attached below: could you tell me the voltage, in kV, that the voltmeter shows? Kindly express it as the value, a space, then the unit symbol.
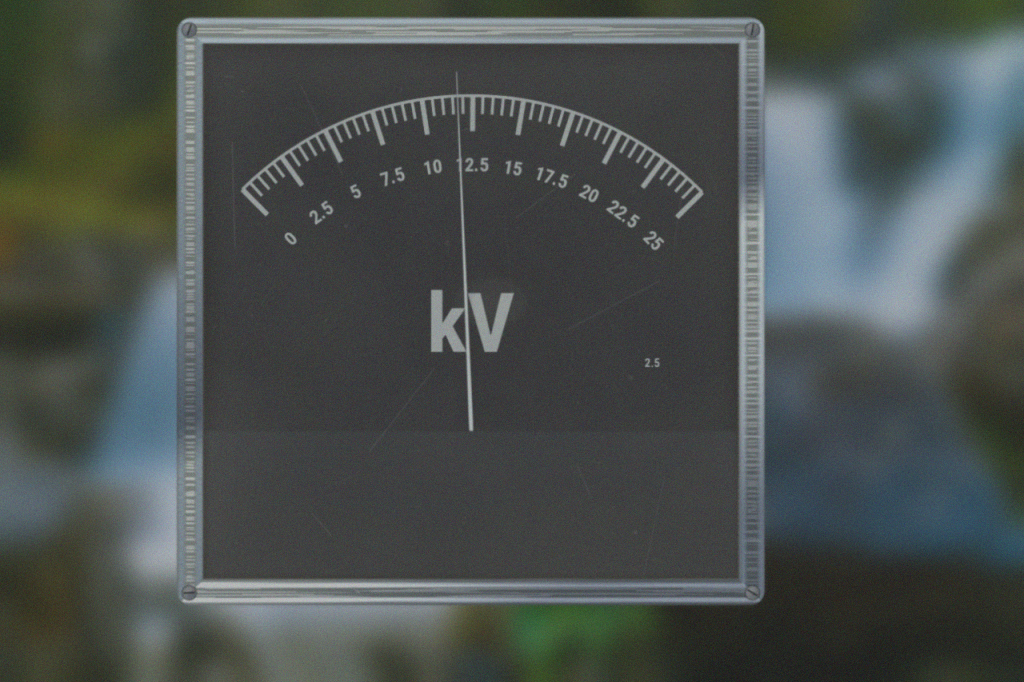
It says 11.75 kV
